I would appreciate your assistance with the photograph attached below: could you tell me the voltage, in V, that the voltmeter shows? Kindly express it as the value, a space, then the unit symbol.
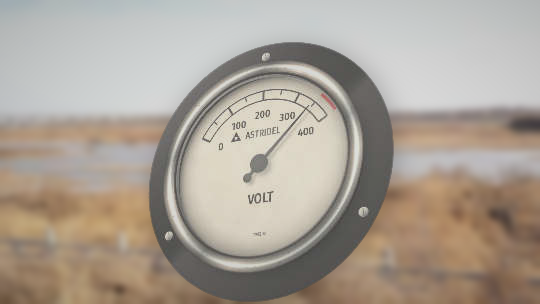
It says 350 V
